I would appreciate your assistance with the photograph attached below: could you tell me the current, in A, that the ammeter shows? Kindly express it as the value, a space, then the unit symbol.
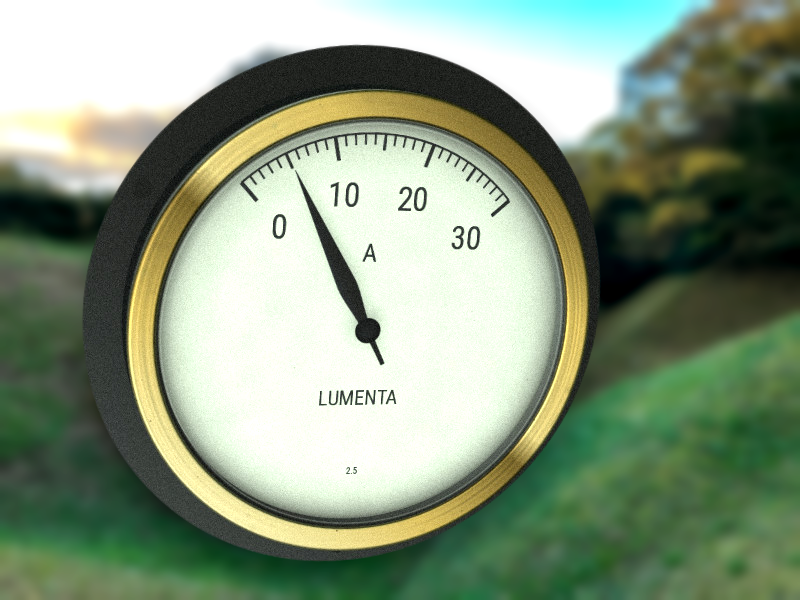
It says 5 A
